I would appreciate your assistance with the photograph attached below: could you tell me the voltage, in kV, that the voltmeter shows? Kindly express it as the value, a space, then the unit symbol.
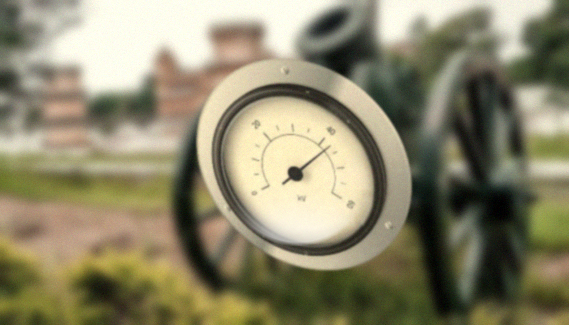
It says 42.5 kV
